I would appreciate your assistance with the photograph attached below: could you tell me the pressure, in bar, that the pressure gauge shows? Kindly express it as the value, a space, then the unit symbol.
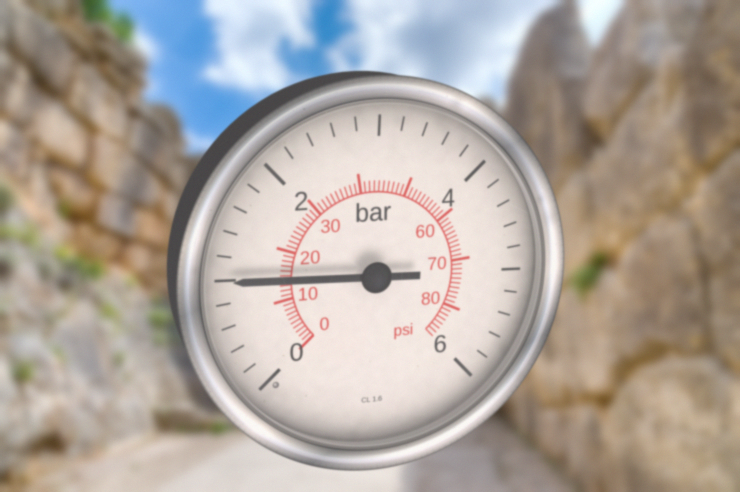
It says 1 bar
